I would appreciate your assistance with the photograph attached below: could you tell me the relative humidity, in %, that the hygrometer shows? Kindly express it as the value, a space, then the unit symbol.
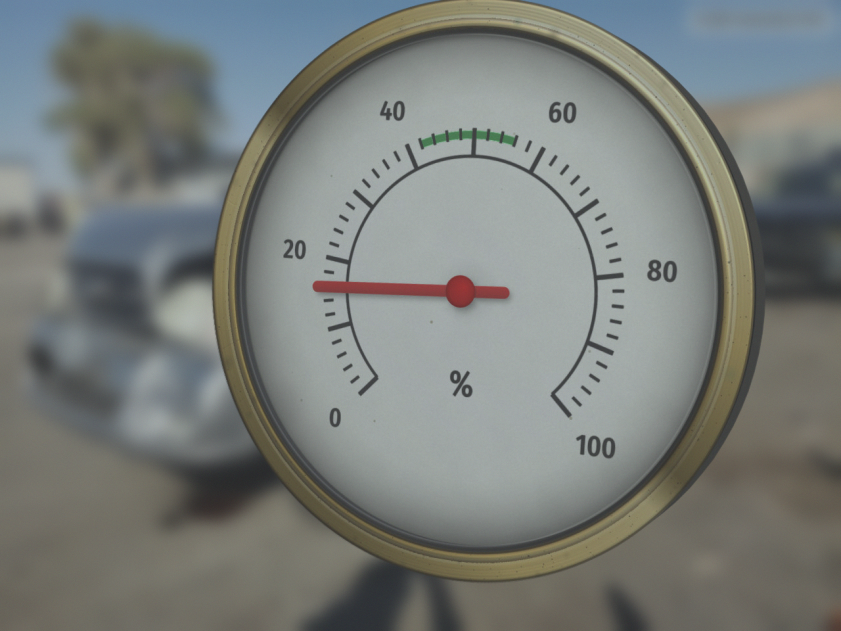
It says 16 %
